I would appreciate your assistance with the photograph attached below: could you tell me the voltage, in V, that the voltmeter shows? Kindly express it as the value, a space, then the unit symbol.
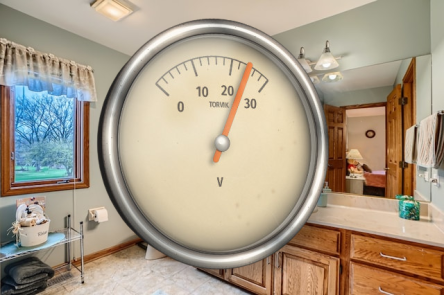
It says 24 V
